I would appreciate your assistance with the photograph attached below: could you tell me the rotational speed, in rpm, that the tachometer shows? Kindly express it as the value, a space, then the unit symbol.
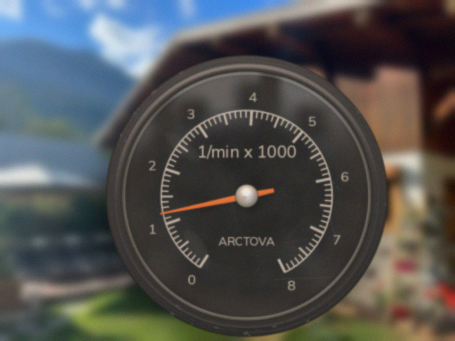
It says 1200 rpm
